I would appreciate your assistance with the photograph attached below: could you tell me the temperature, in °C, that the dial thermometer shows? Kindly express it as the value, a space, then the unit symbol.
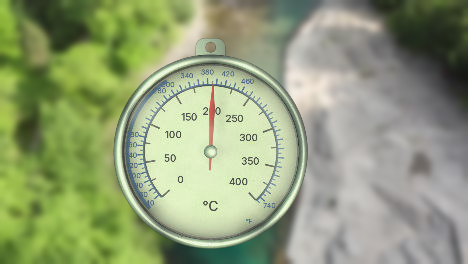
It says 200 °C
